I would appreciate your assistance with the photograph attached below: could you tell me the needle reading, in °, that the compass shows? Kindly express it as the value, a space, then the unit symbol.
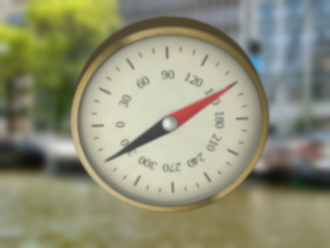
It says 150 °
